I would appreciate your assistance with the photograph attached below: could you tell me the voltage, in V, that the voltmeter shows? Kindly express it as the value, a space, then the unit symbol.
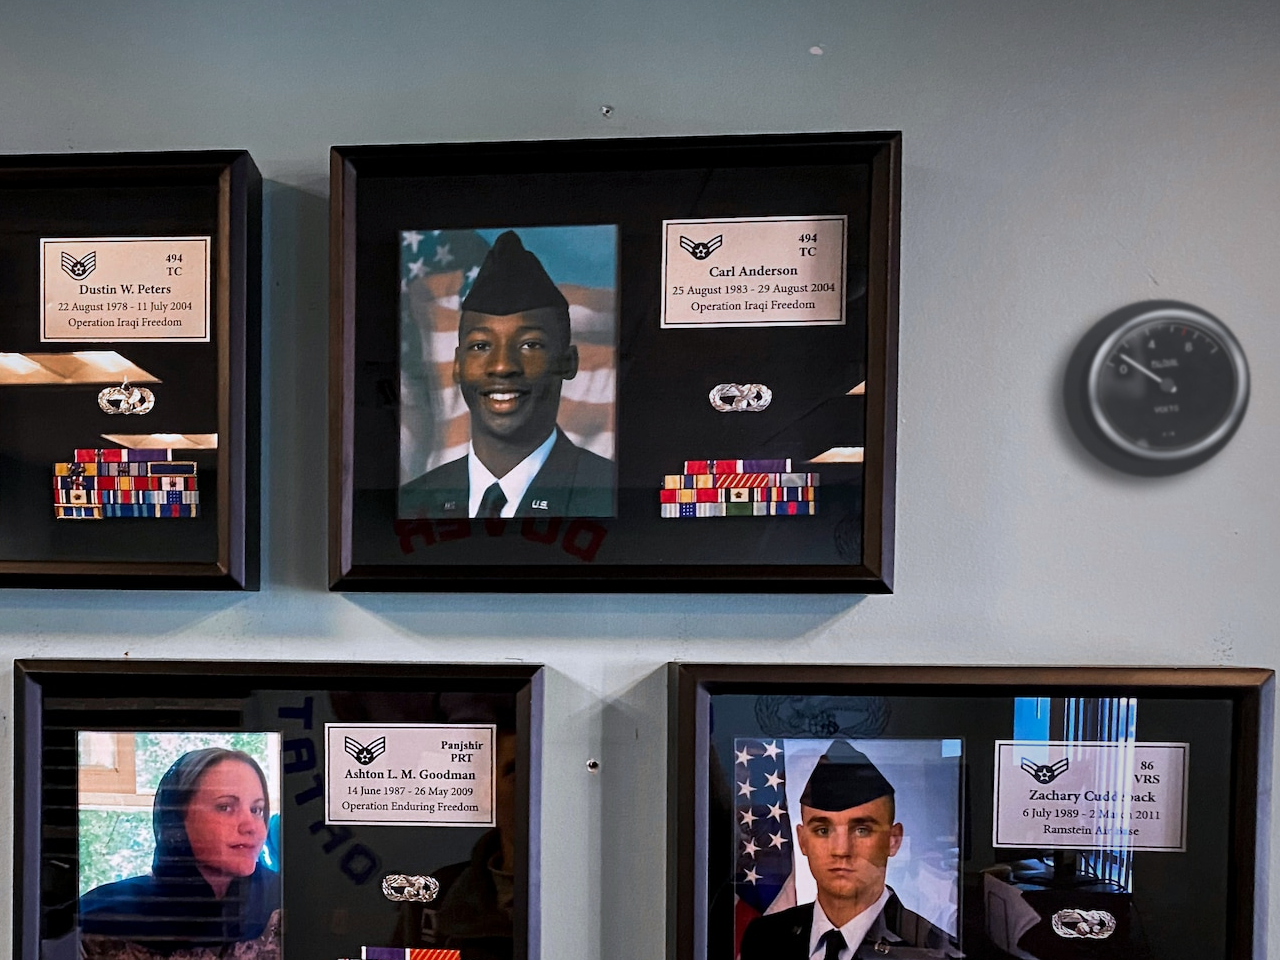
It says 1 V
